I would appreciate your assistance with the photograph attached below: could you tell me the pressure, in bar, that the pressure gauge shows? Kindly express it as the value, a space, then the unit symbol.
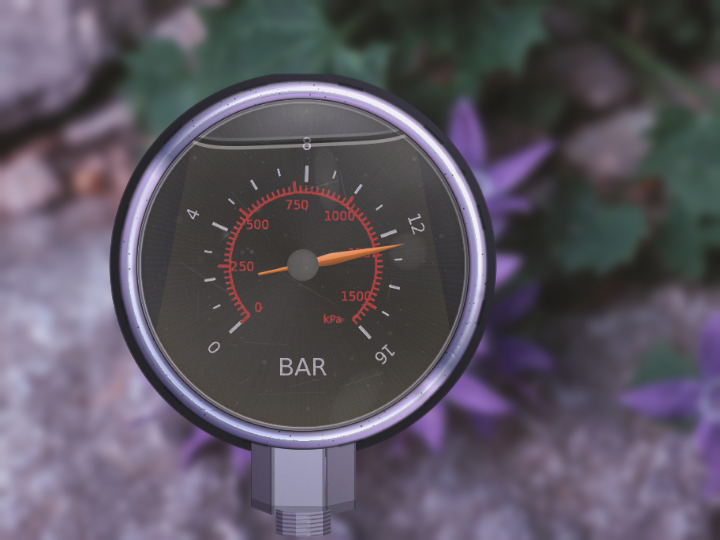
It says 12.5 bar
